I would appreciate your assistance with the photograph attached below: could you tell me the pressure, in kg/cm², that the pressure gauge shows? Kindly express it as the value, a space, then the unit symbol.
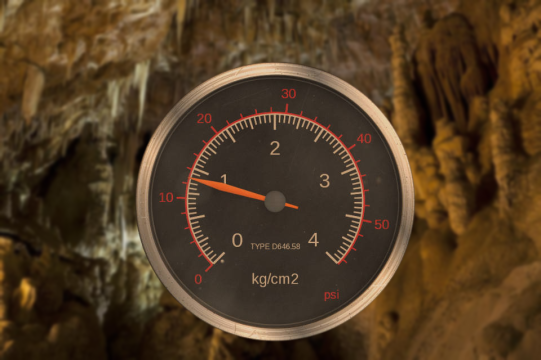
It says 0.9 kg/cm²
